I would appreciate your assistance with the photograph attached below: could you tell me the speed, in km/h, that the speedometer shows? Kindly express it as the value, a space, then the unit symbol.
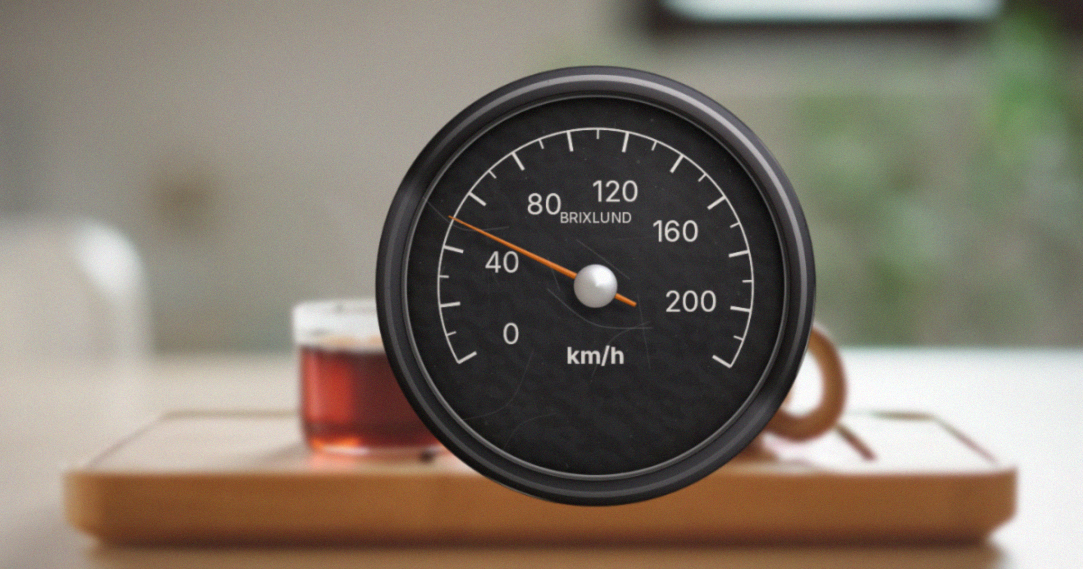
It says 50 km/h
